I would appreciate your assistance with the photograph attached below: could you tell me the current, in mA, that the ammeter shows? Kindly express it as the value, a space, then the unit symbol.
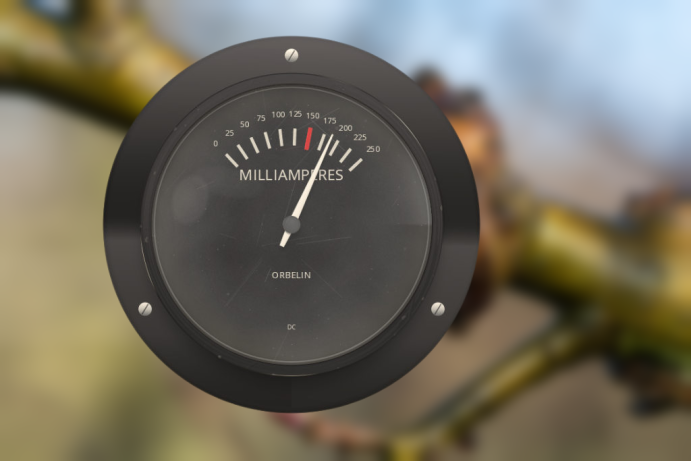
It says 187.5 mA
